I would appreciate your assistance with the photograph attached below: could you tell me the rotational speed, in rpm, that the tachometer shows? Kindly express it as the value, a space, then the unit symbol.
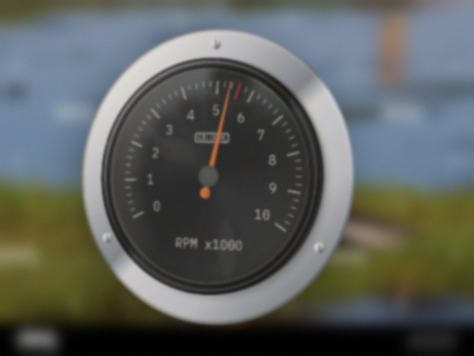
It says 5400 rpm
